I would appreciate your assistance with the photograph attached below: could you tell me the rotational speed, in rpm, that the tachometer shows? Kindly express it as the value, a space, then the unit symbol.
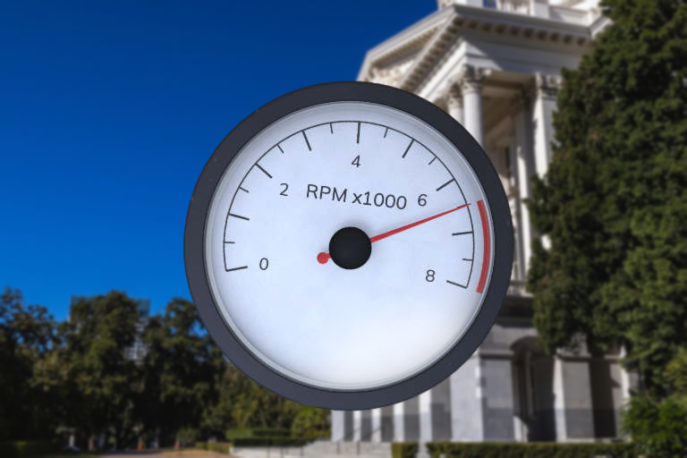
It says 6500 rpm
